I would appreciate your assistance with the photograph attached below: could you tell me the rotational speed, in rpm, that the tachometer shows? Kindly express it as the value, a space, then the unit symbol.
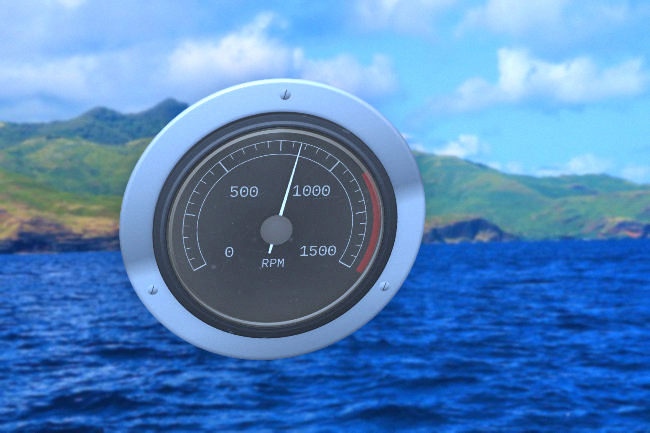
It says 825 rpm
